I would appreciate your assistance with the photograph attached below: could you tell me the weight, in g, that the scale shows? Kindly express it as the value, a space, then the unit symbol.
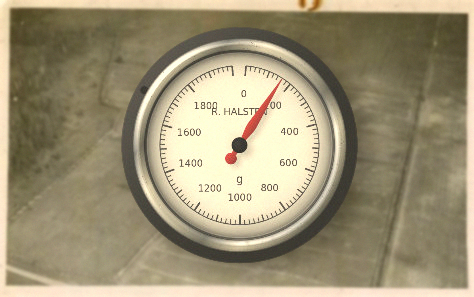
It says 160 g
